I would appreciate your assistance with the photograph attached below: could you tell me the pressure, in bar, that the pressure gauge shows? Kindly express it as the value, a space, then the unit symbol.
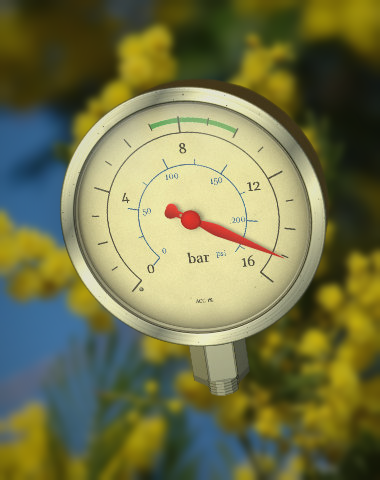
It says 15 bar
